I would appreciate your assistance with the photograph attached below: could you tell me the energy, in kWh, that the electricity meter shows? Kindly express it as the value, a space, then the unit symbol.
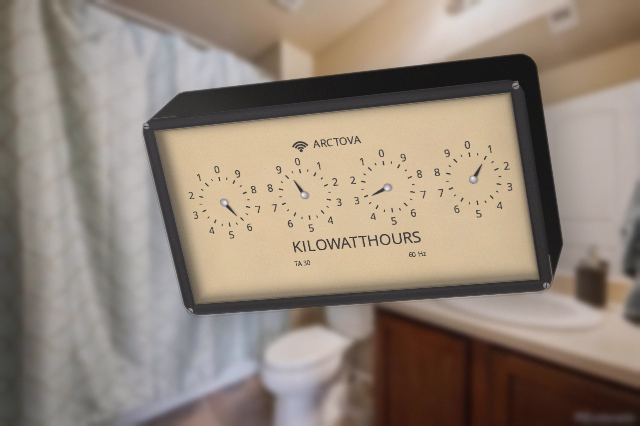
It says 5931 kWh
